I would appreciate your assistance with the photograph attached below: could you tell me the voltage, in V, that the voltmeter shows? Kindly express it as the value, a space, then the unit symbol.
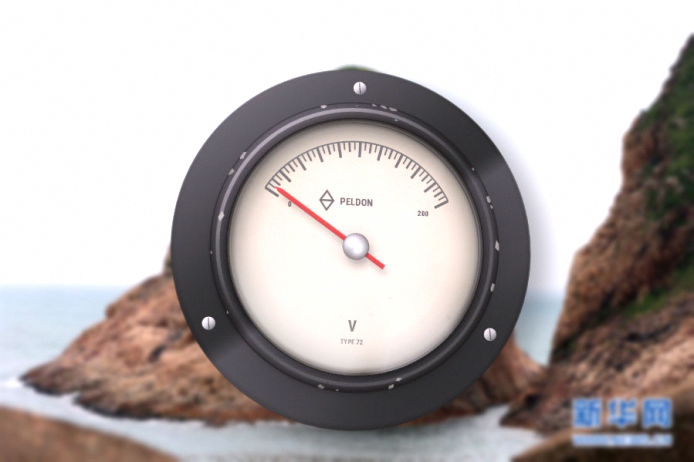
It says 5 V
